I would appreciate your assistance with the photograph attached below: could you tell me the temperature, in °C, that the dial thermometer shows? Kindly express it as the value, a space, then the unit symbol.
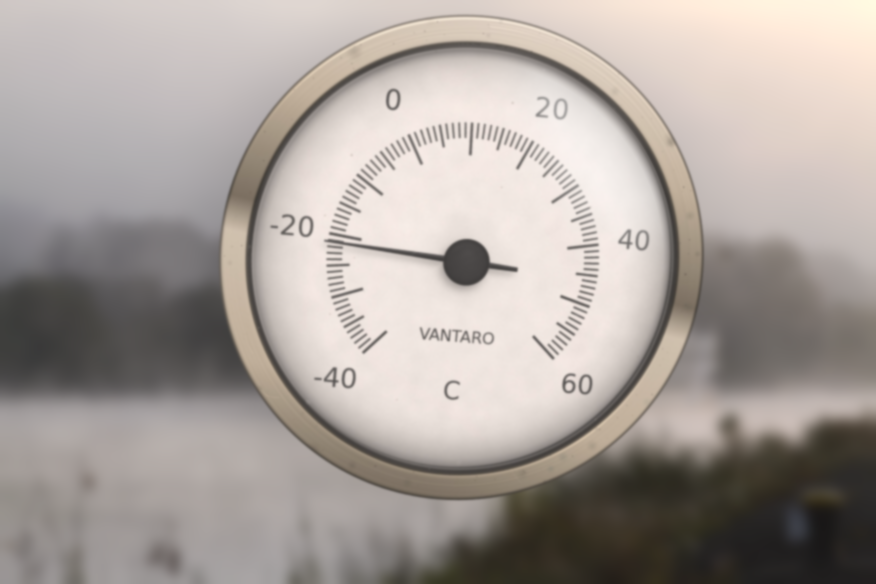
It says -21 °C
